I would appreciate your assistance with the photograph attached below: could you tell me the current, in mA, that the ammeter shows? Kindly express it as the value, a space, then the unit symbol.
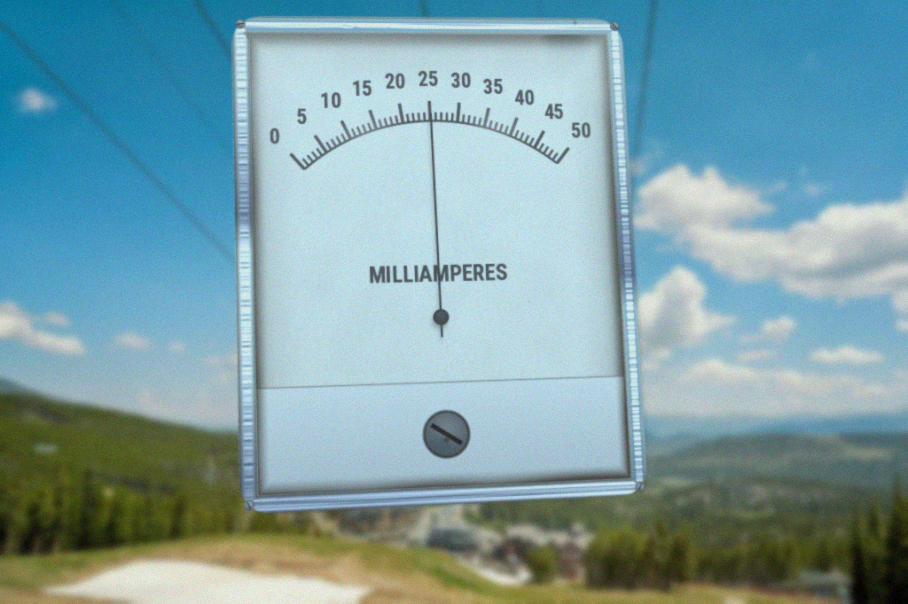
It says 25 mA
